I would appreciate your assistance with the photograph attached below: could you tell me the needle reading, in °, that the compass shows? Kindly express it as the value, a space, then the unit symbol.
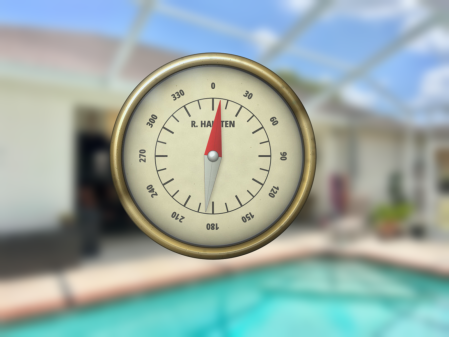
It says 7.5 °
